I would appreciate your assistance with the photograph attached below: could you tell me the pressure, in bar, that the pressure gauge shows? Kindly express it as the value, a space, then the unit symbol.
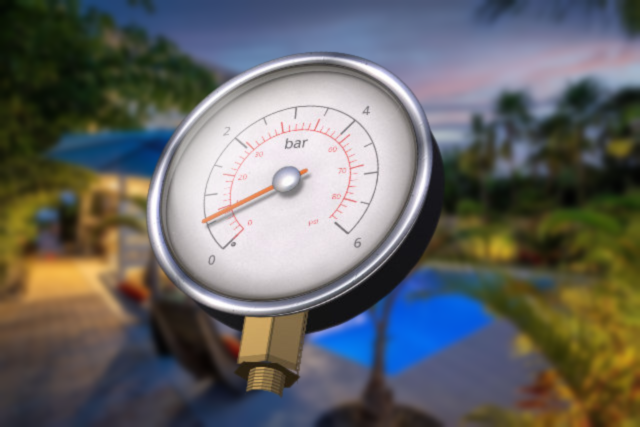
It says 0.5 bar
